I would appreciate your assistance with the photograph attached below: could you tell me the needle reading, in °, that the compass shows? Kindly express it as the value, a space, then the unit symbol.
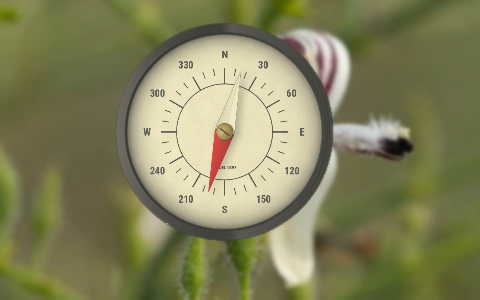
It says 195 °
